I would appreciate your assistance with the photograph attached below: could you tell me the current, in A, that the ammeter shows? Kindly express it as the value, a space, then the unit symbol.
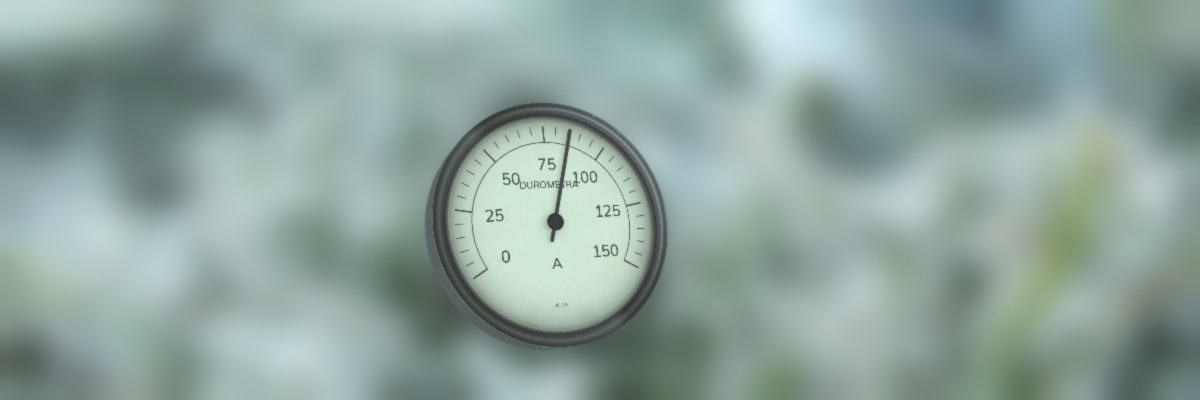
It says 85 A
